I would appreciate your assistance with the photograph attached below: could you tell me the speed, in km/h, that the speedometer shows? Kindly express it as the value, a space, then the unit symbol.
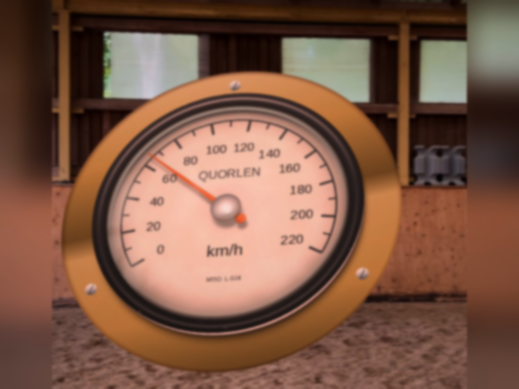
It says 65 km/h
